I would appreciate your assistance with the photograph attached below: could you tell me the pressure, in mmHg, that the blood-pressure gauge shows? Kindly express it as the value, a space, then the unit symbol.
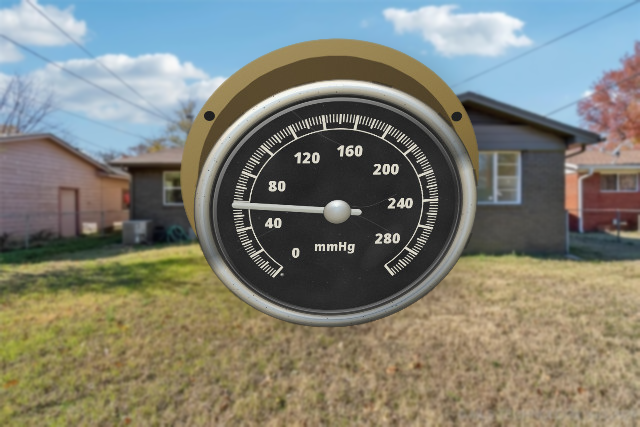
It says 60 mmHg
